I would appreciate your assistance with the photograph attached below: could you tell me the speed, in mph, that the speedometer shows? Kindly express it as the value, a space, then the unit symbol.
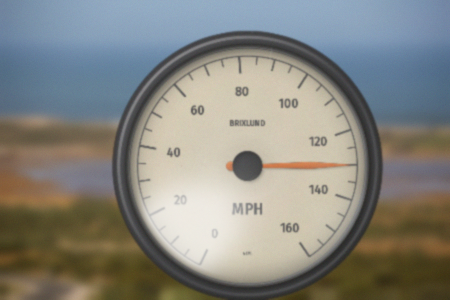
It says 130 mph
